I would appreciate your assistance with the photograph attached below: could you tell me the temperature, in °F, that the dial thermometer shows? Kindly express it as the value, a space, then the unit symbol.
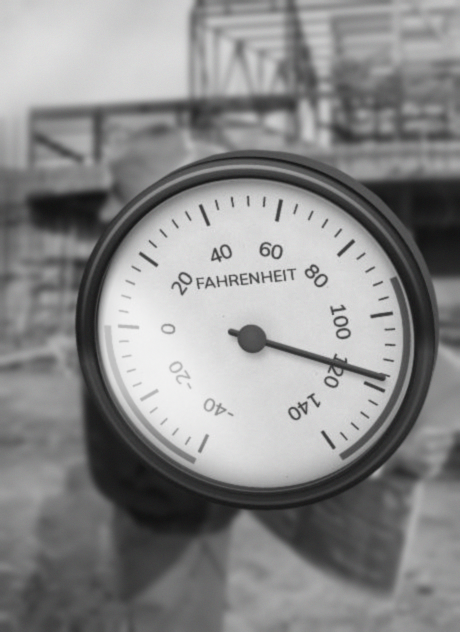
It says 116 °F
